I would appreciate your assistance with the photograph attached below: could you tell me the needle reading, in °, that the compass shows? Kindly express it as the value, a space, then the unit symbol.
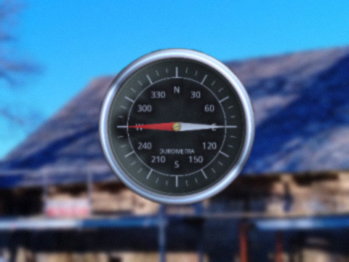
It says 270 °
